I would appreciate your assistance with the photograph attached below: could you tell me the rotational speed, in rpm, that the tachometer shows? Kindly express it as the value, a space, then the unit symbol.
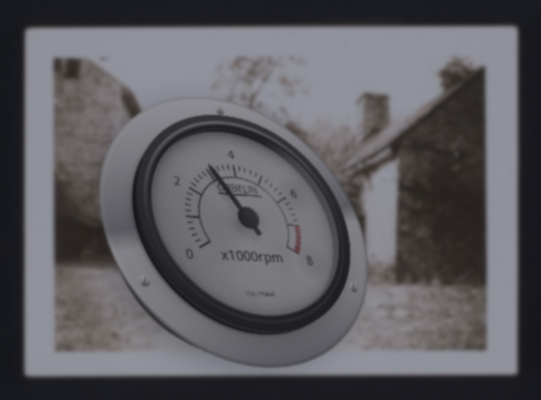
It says 3000 rpm
